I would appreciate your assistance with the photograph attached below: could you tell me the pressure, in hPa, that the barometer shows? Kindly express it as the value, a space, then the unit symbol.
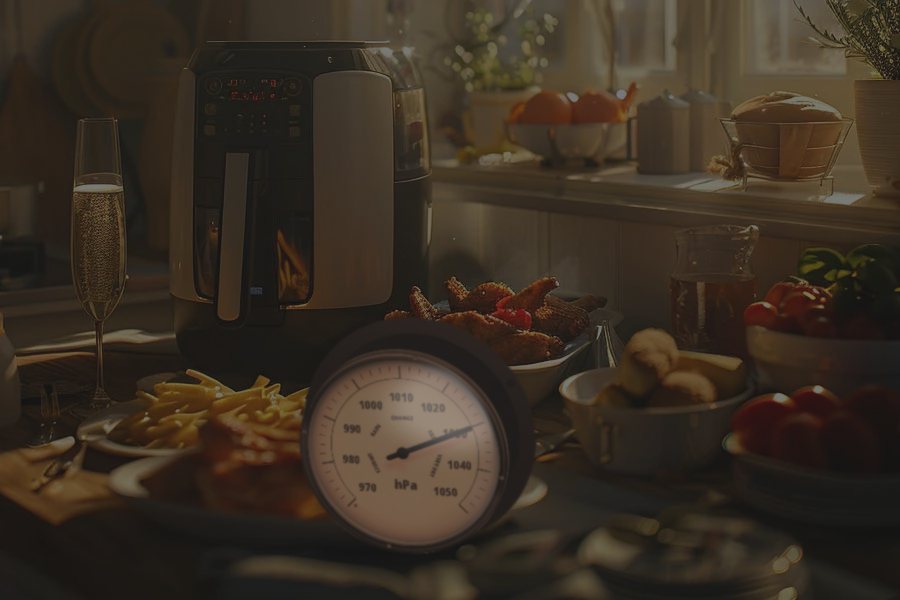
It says 1030 hPa
